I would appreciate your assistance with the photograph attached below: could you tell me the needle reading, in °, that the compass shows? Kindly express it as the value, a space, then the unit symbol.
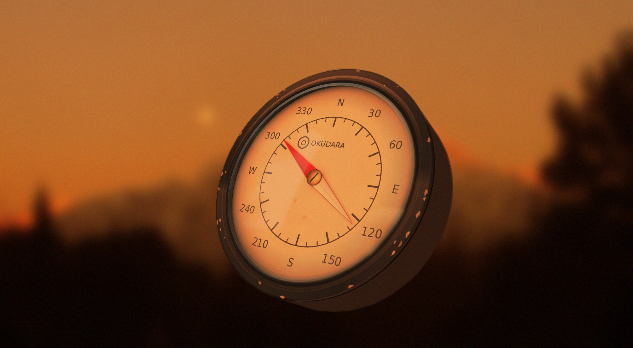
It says 305 °
